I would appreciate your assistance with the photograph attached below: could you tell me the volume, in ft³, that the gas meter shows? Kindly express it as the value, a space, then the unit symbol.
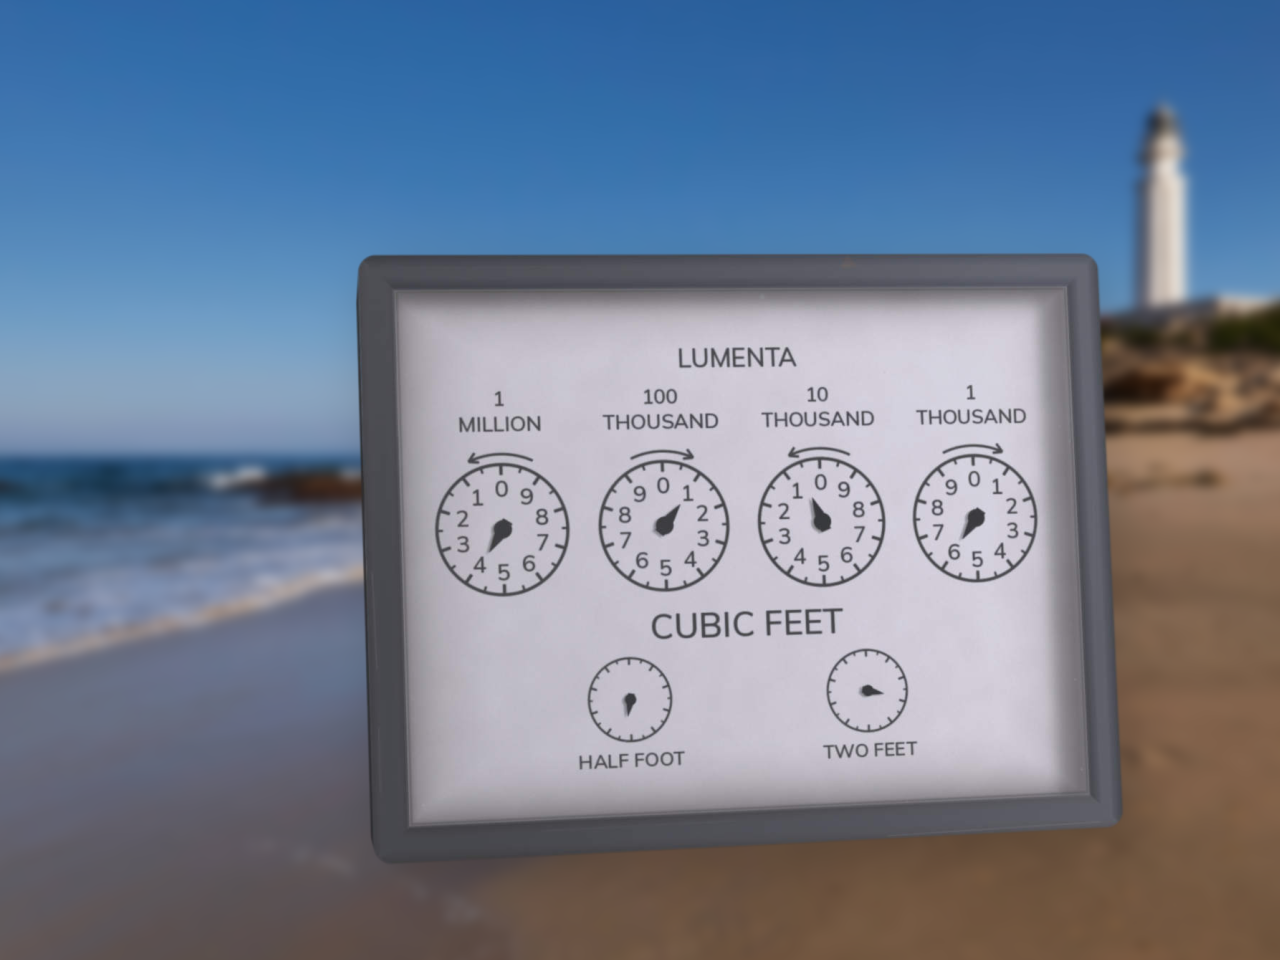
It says 410600 ft³
